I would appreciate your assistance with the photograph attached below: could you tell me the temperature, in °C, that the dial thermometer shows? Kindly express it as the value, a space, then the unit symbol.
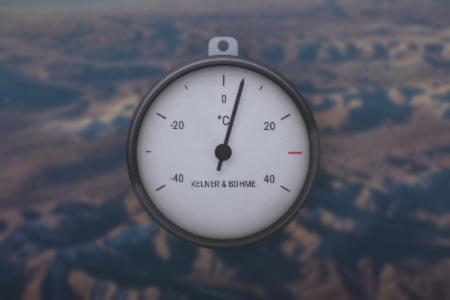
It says 5 °C
